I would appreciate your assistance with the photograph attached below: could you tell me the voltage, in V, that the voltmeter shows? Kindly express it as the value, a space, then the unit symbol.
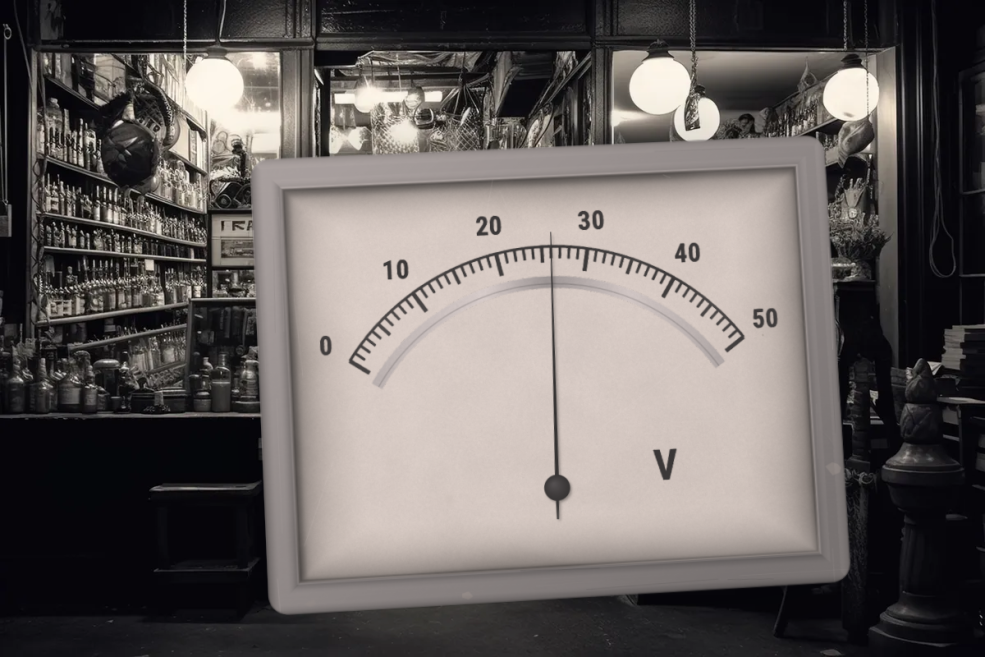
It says 26 V
